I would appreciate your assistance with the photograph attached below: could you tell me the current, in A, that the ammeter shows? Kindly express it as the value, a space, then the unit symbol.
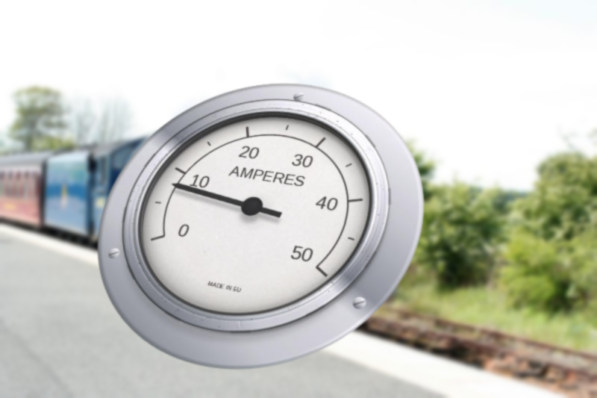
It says 7.5 A
